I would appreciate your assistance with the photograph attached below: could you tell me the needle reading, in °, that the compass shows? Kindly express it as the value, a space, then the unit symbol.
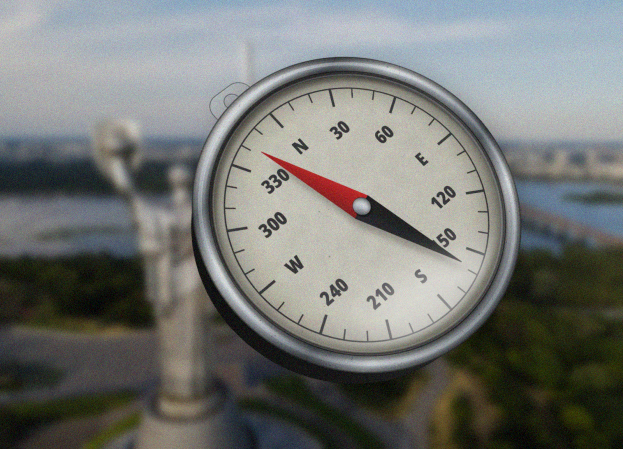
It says 340 °
